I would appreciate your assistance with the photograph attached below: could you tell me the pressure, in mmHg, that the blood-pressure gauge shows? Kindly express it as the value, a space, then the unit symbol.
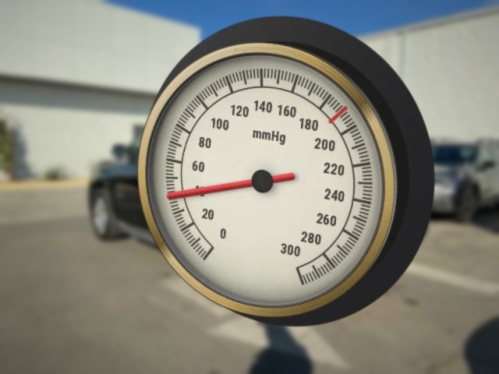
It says 40 mmHg
